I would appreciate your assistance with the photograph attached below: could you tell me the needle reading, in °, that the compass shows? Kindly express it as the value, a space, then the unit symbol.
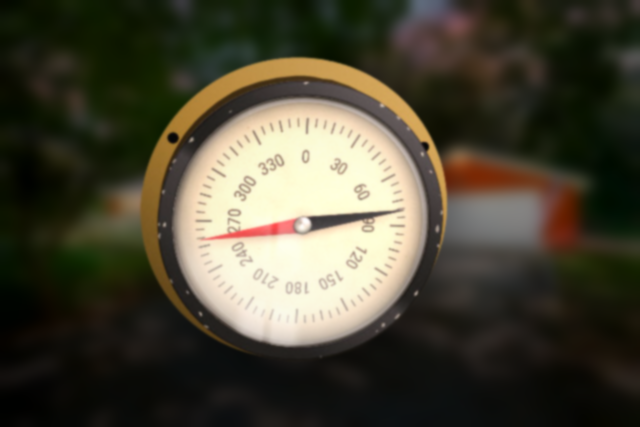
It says 260 °
